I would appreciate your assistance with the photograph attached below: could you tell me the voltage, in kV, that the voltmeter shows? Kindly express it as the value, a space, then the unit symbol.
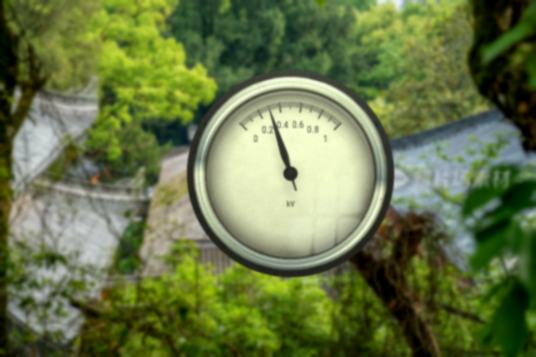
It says 0.3 kV
